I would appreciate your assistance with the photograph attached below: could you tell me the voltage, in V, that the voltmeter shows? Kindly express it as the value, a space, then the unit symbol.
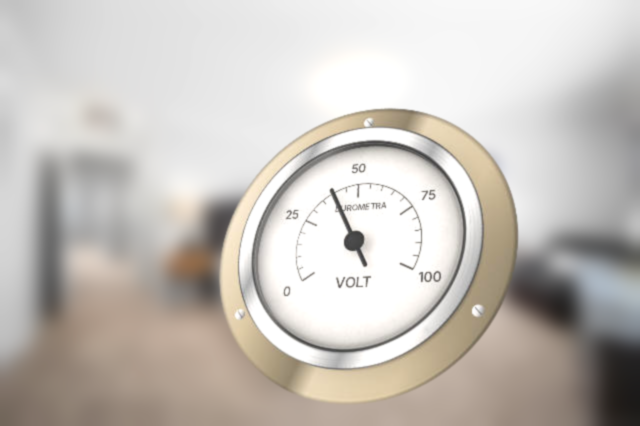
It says 40 V
